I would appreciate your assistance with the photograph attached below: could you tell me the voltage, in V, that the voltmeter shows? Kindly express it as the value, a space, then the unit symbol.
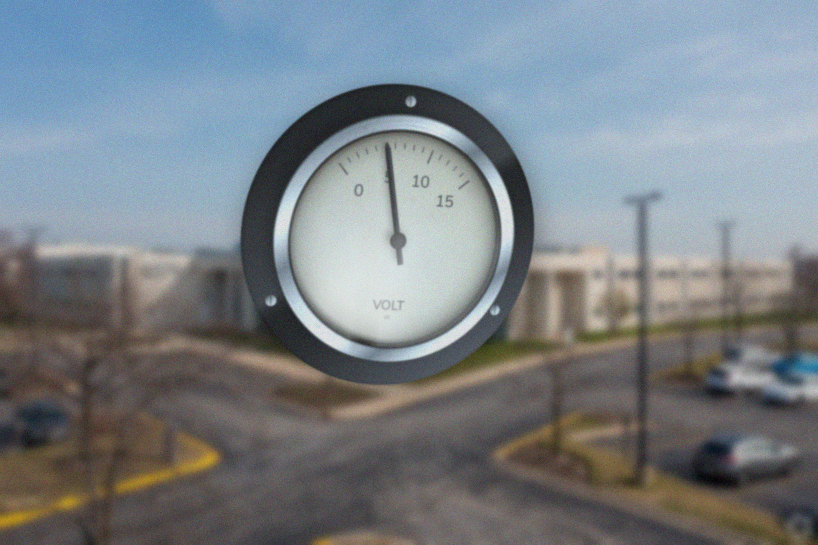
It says 5 V
